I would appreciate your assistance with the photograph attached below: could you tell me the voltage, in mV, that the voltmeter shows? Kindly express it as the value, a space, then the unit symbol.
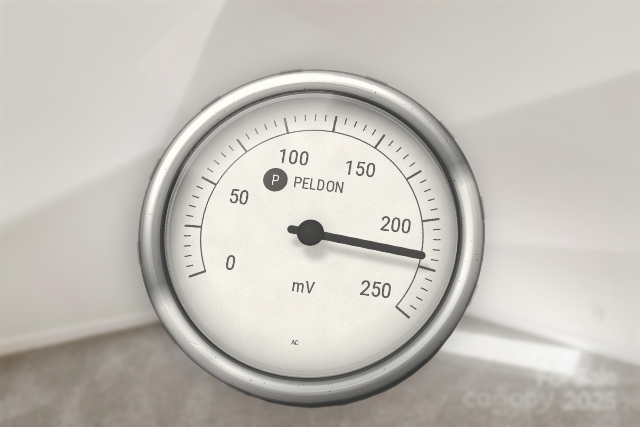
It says 220 mV
